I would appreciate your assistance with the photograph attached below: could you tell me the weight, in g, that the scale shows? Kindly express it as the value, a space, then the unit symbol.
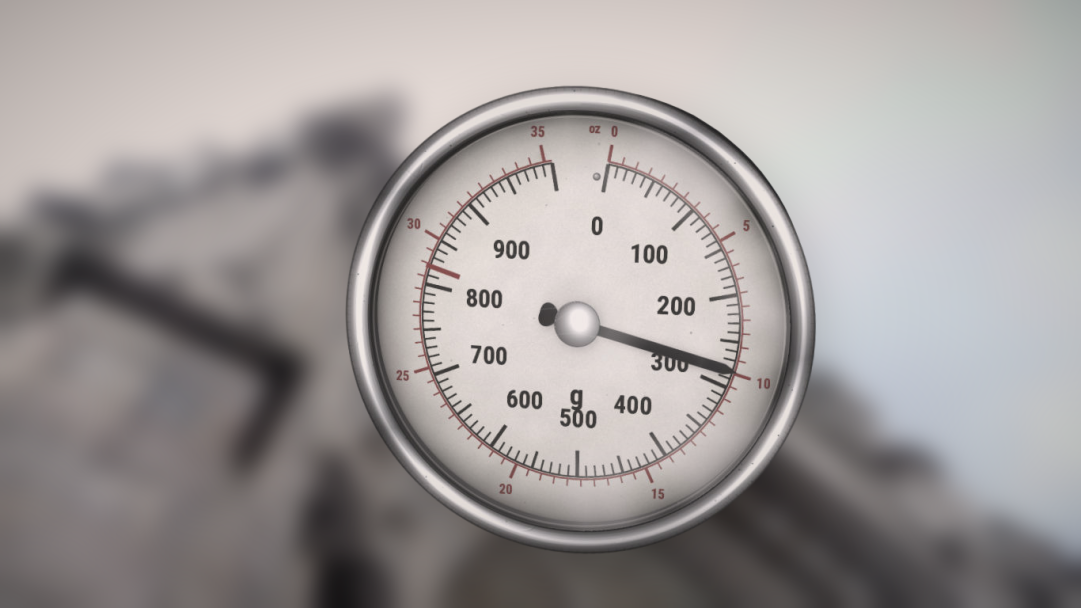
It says 280 g
